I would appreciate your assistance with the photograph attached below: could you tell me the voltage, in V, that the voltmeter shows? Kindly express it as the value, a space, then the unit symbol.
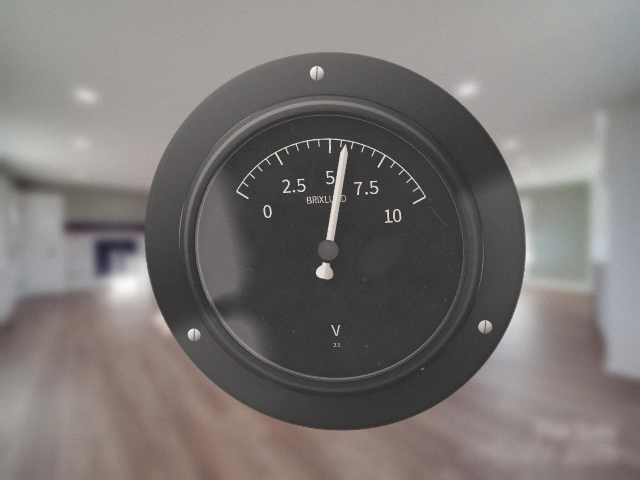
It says 5.75 V
